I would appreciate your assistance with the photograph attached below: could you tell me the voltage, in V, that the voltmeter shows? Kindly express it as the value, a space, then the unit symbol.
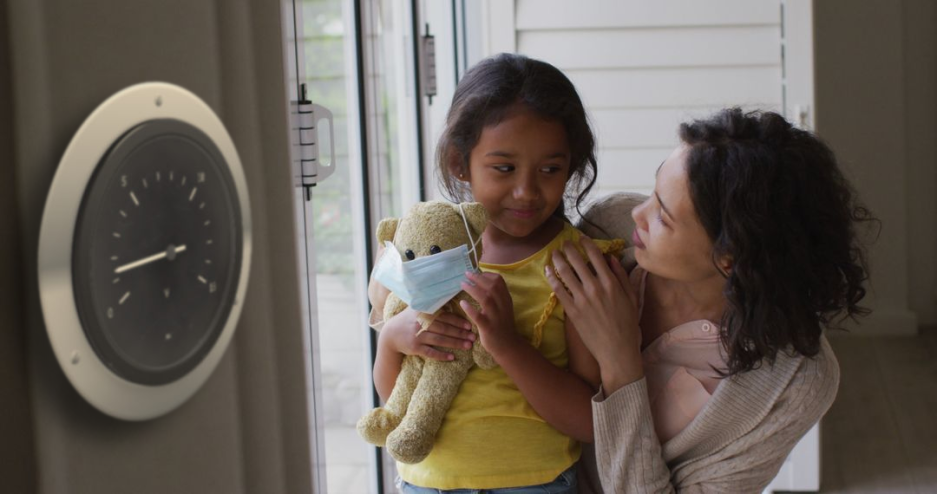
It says 1.5 V
